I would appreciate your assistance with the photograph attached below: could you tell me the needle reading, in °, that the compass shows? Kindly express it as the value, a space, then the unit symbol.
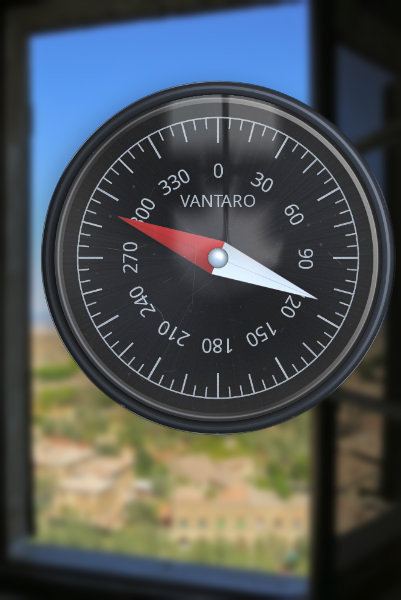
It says 292.5 °
